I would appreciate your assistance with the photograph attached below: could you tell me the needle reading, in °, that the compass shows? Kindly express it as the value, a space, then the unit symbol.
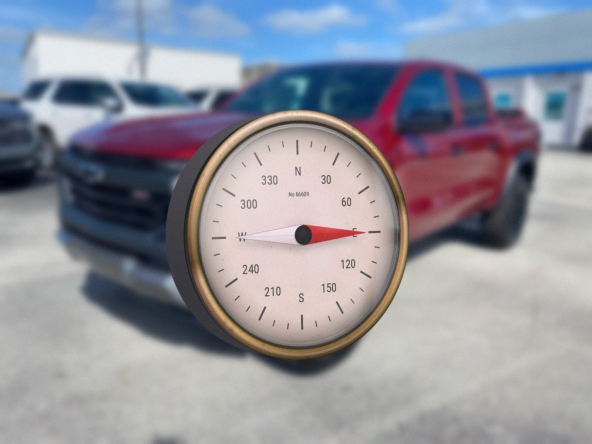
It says 90 °
